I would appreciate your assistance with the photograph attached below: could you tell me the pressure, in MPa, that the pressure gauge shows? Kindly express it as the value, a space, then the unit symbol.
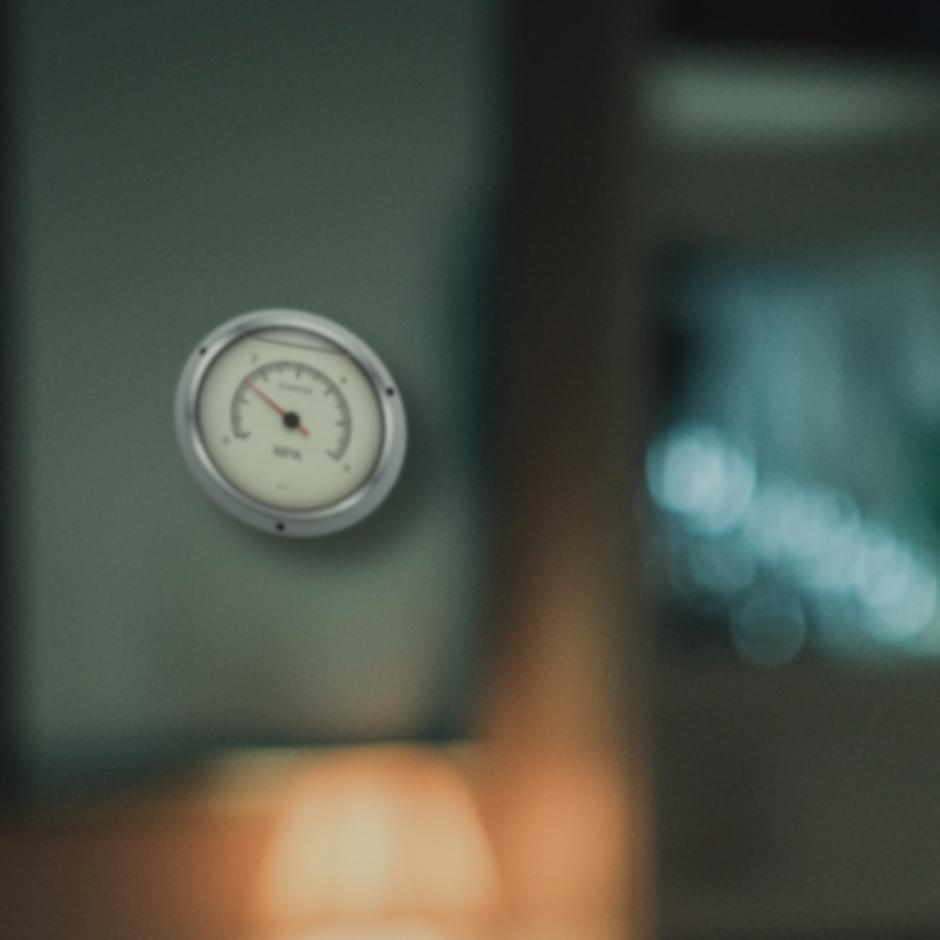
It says 1.5 MPa
